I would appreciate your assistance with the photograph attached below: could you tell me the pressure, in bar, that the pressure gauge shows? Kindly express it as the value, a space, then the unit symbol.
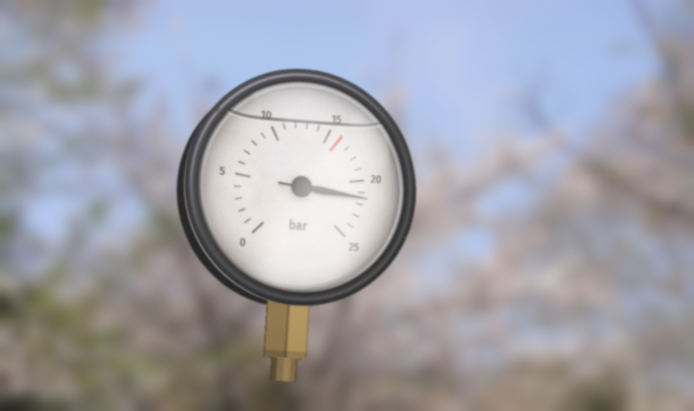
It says 21.5 bar
